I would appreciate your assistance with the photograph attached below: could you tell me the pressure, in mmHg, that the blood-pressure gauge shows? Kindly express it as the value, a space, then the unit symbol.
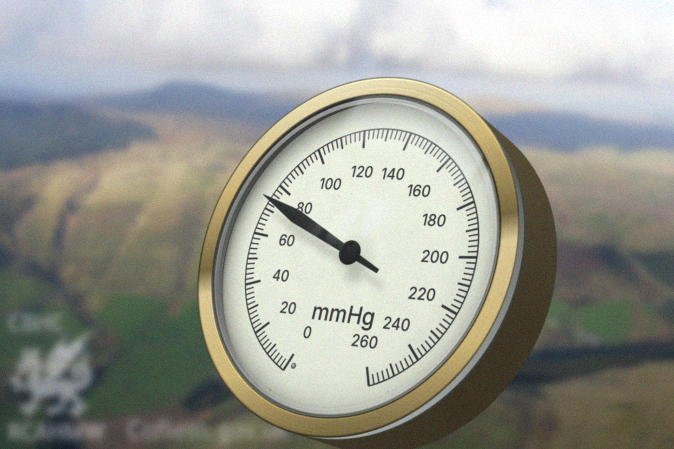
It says 74 mmHg
